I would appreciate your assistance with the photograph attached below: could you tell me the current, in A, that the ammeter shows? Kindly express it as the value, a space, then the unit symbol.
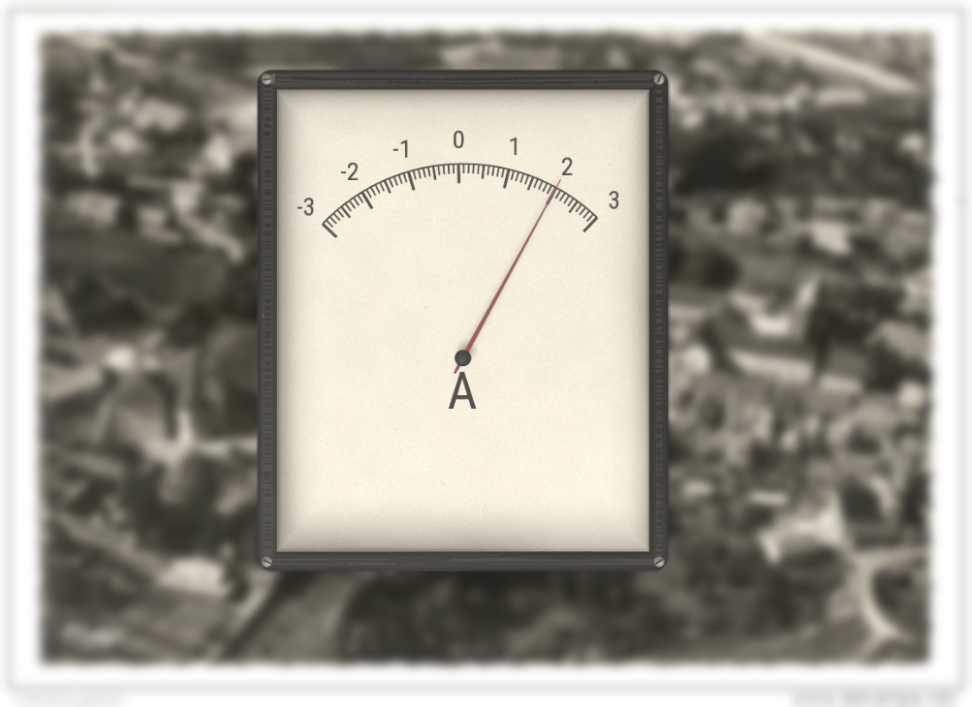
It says 2 A
